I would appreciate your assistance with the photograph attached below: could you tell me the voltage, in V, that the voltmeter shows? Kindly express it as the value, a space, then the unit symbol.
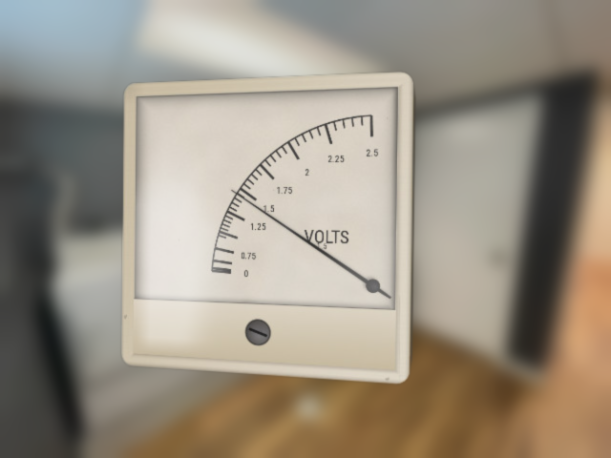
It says 1.45 V
